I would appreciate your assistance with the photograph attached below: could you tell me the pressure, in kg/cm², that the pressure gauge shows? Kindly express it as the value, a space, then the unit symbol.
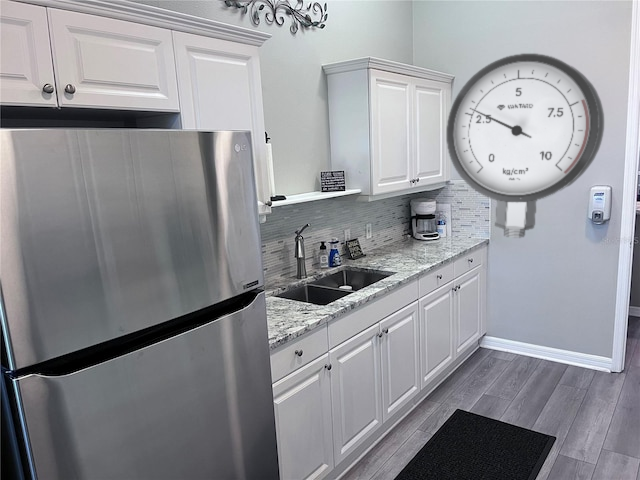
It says 2.75 kg/cm²
